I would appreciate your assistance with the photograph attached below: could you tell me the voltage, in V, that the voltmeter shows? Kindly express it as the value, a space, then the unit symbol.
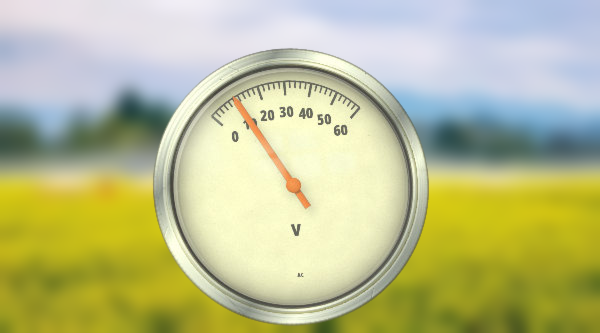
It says 10 V
